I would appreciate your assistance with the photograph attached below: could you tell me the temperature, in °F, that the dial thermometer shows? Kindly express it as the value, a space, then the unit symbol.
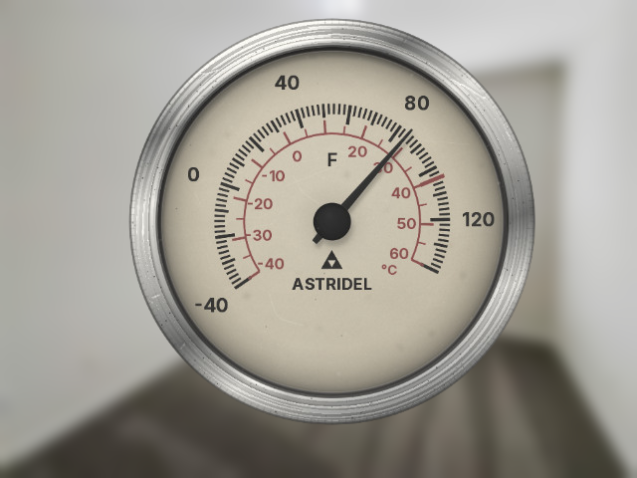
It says 84 °F
